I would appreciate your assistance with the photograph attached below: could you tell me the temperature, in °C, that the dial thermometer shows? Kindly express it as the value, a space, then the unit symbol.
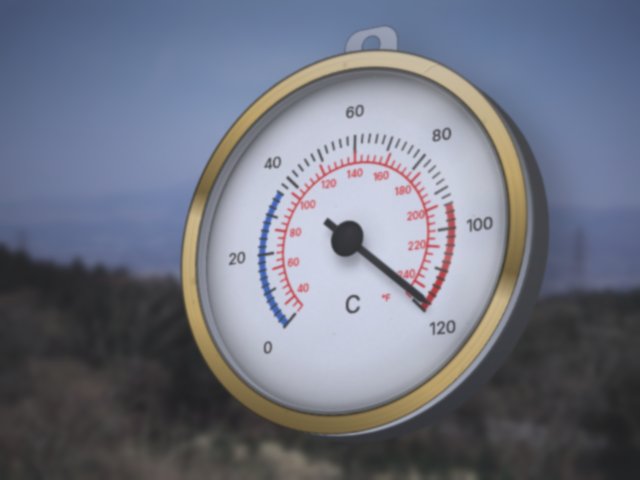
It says 118 °C
